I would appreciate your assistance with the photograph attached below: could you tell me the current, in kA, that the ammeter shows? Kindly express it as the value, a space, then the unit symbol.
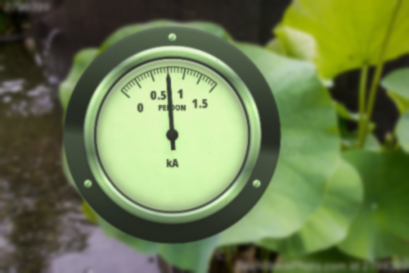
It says 0.75 kA
